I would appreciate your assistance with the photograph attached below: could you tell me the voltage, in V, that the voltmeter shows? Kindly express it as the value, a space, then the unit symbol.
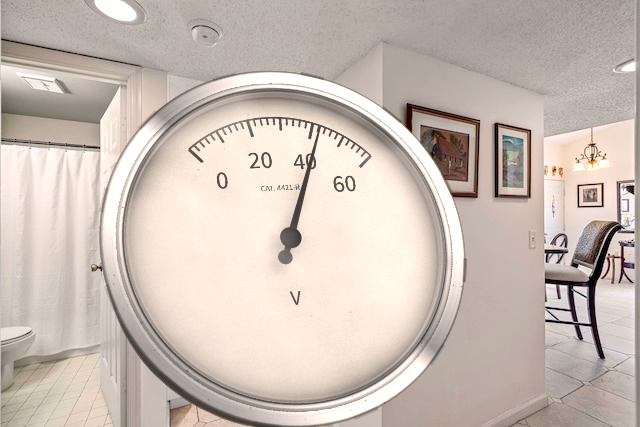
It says 42 V
